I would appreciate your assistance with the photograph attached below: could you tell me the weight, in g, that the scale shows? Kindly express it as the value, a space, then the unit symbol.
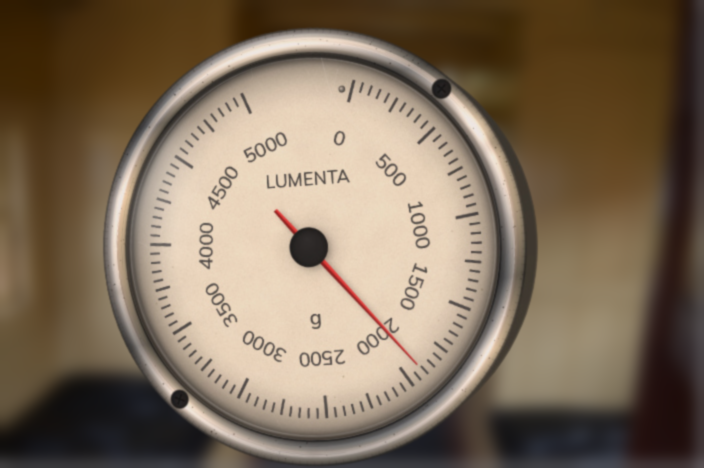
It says 1900 g
